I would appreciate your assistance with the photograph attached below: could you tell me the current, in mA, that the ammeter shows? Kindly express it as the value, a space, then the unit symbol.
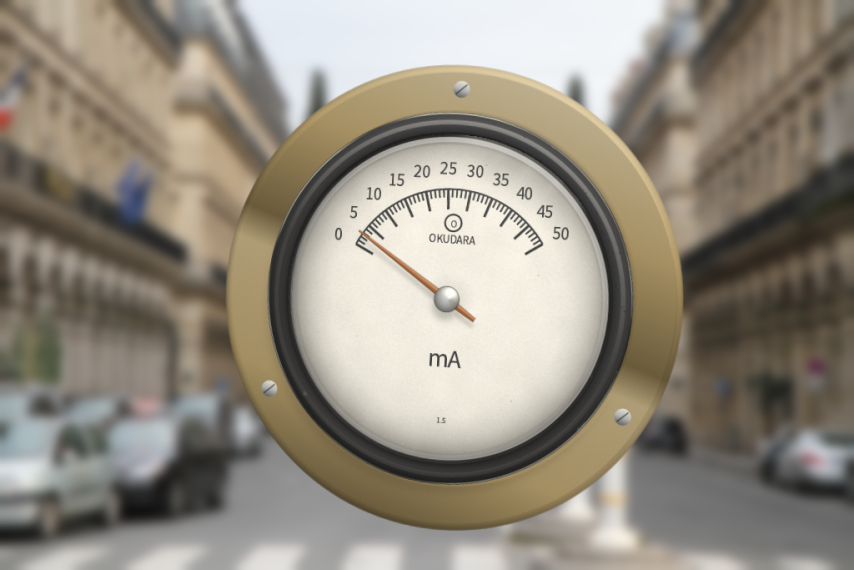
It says 3 mA
